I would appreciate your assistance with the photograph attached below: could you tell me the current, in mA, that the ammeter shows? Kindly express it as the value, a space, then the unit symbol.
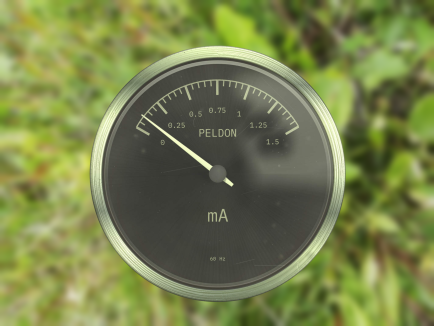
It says 0.1 mA
